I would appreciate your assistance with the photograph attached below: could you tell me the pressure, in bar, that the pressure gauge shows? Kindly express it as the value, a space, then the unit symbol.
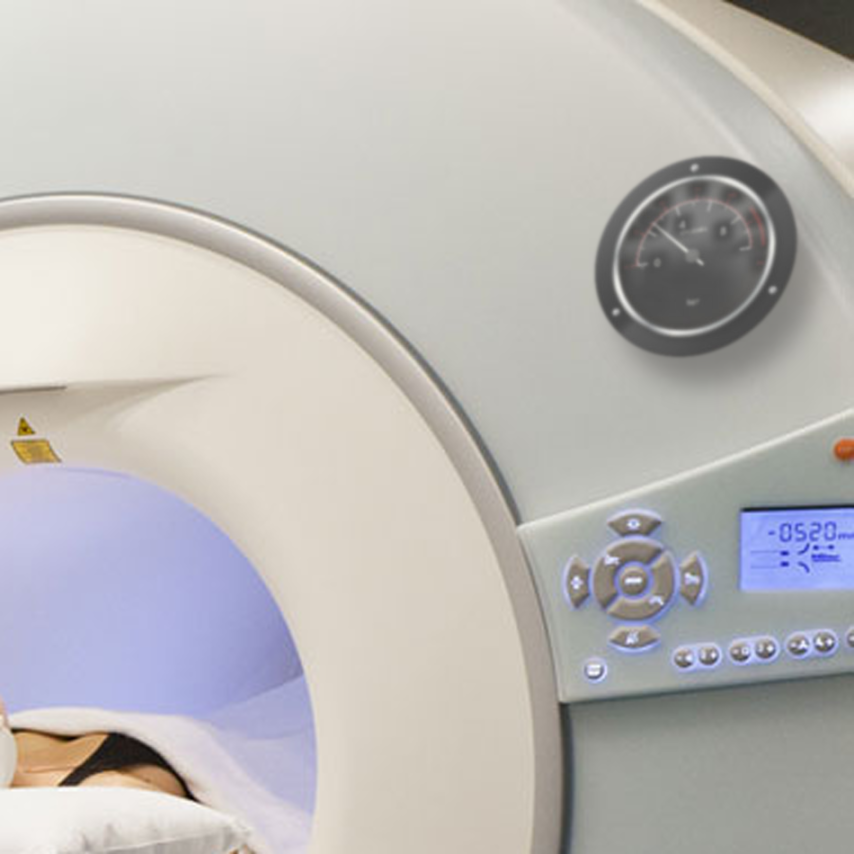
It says 2.5 bar
